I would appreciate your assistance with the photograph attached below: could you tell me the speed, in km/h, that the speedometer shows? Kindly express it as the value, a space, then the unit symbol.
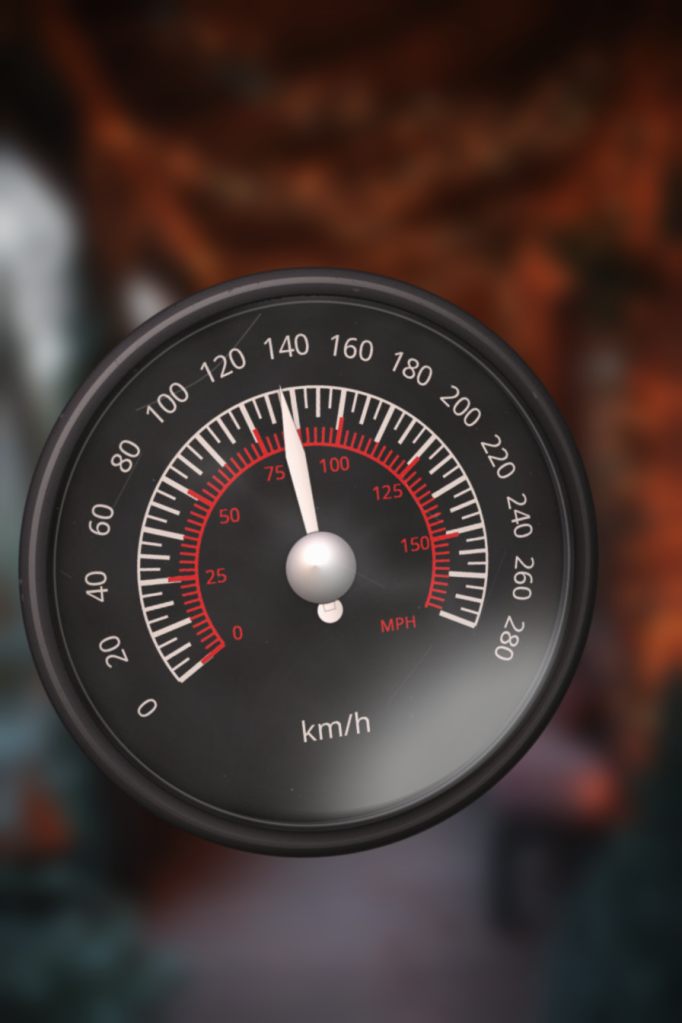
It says 135 km/h
